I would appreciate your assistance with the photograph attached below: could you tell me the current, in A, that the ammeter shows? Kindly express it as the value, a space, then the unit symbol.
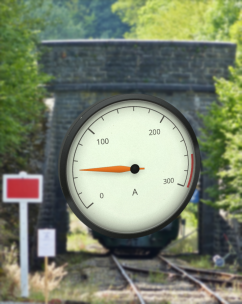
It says 50 A
